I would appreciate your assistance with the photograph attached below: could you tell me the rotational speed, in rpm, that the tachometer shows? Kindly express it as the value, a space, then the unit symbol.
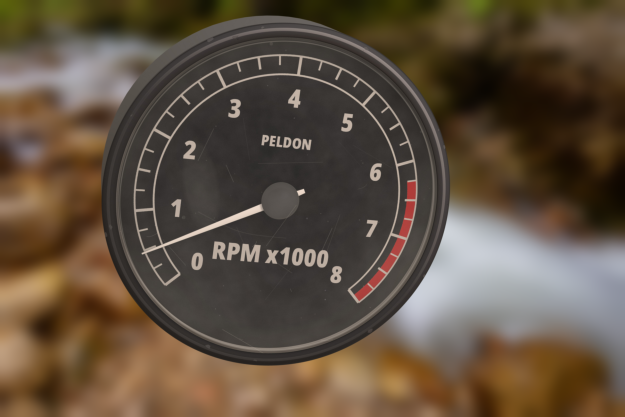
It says 500 rpm
